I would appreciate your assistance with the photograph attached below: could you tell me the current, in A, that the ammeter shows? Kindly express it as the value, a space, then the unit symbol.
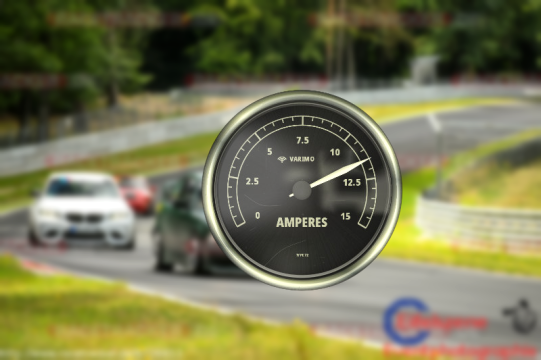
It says 11.5 A
